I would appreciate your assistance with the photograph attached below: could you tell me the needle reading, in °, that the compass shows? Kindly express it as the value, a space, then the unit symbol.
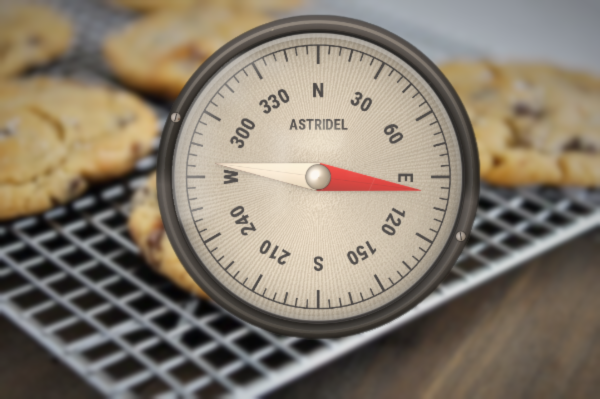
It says 97.5 °
